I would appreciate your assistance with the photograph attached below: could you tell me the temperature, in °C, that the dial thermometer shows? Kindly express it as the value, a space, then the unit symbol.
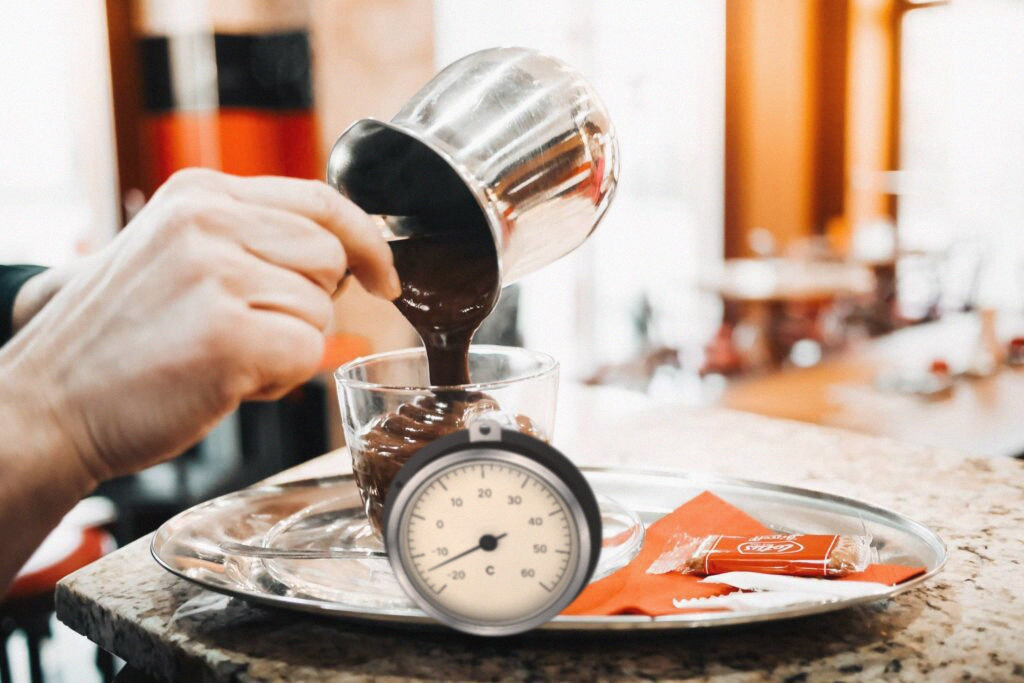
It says -14 °C
